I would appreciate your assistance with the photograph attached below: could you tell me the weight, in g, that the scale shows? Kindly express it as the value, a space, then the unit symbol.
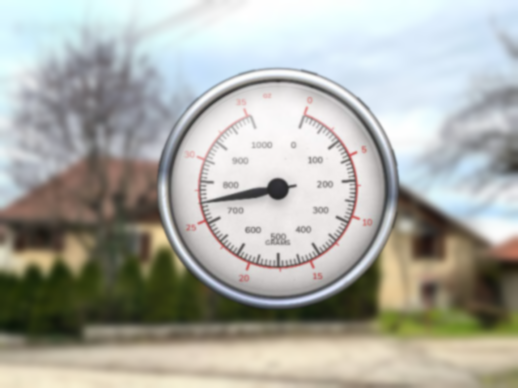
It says 750 g
